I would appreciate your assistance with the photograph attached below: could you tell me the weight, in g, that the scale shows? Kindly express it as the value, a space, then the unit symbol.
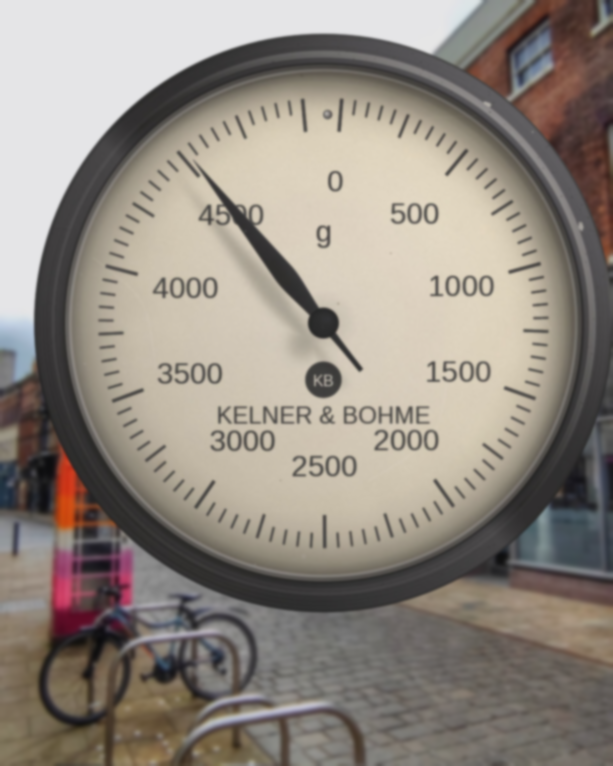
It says 4525 g
